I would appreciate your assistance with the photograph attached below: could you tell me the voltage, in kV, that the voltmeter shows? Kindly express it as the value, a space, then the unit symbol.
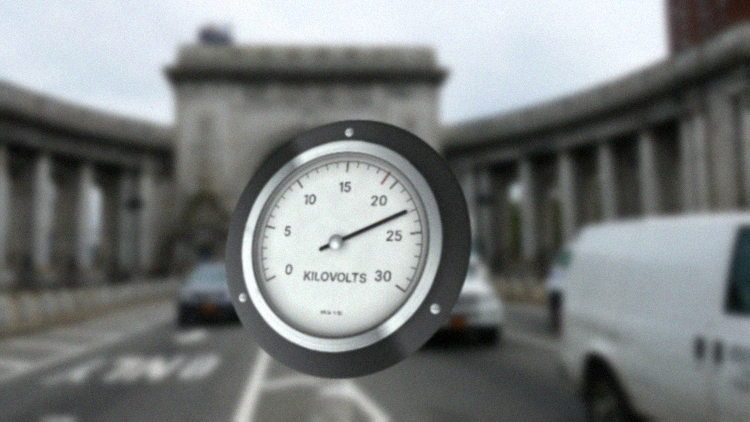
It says 23 kV
